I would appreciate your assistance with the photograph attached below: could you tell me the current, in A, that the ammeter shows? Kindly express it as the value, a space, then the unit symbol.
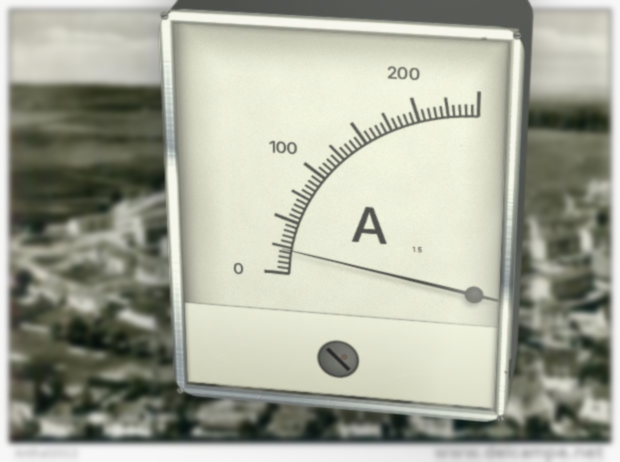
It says 25 A
